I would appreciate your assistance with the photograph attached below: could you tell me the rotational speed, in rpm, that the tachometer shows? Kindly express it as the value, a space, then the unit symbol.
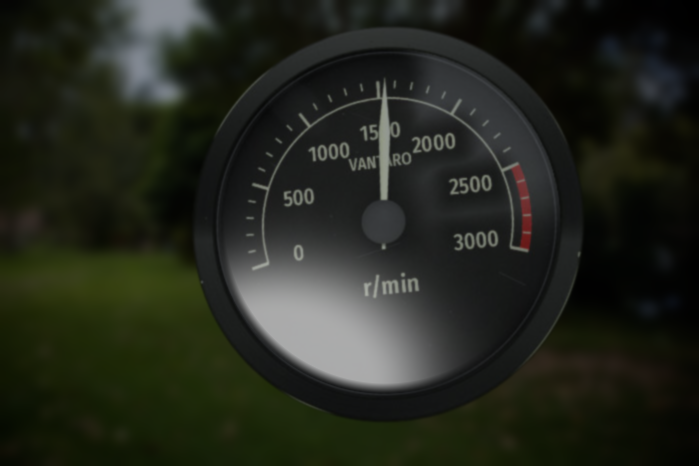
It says 1550 rpm
